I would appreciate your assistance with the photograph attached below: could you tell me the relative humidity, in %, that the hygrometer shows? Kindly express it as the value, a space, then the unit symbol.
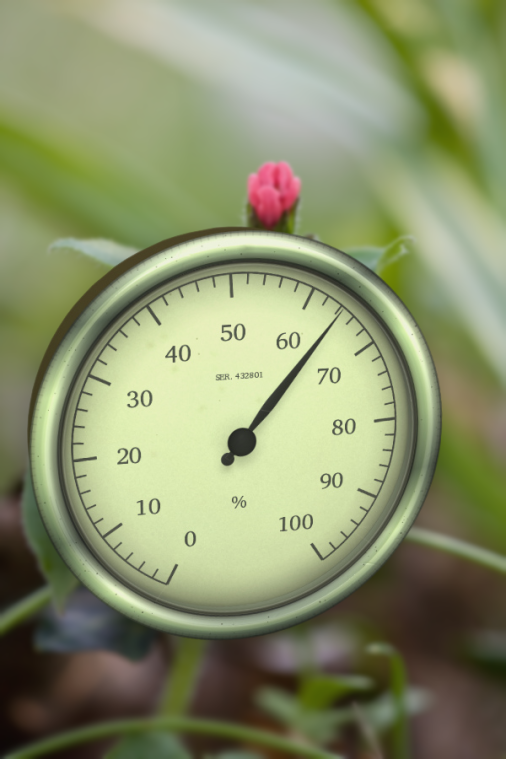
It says 64 %
